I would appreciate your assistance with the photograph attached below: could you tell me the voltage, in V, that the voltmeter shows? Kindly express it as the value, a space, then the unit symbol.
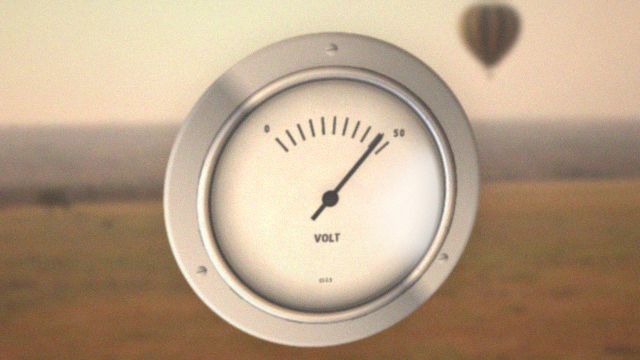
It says 45 V
